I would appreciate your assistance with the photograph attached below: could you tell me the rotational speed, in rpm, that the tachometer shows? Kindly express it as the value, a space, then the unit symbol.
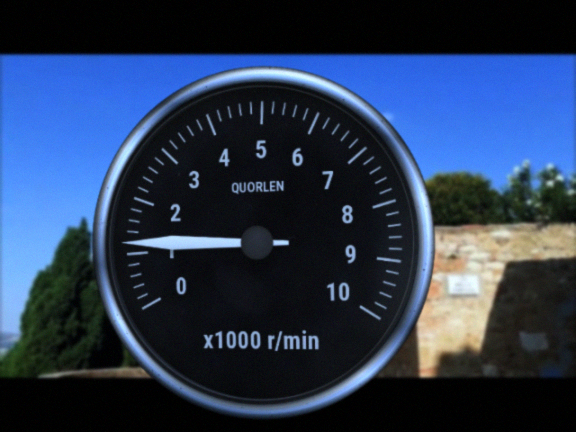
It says 1200 rpm
